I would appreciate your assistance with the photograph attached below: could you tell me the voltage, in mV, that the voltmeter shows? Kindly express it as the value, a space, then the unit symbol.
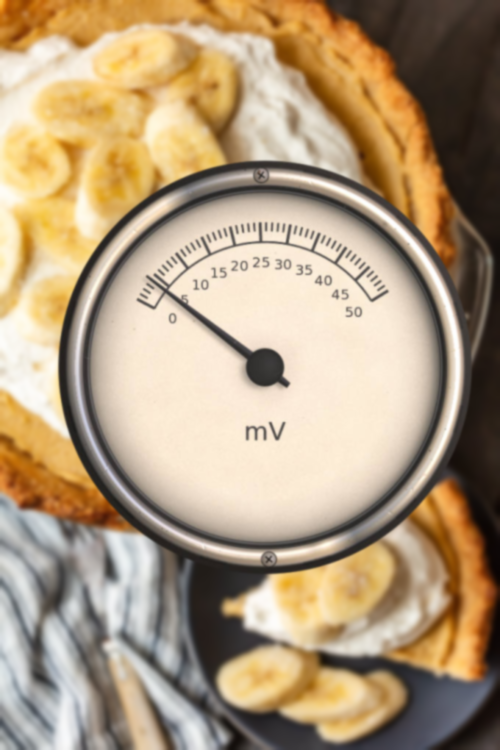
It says 4 mV
